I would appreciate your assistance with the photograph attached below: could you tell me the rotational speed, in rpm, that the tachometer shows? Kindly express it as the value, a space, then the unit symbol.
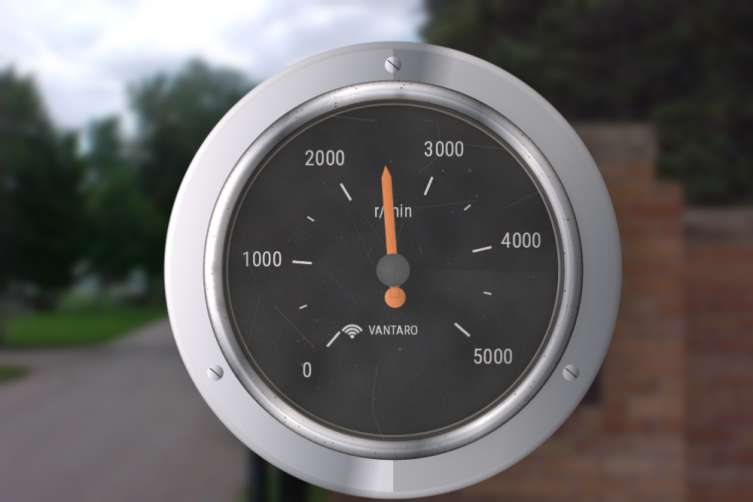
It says 2500 rpm
